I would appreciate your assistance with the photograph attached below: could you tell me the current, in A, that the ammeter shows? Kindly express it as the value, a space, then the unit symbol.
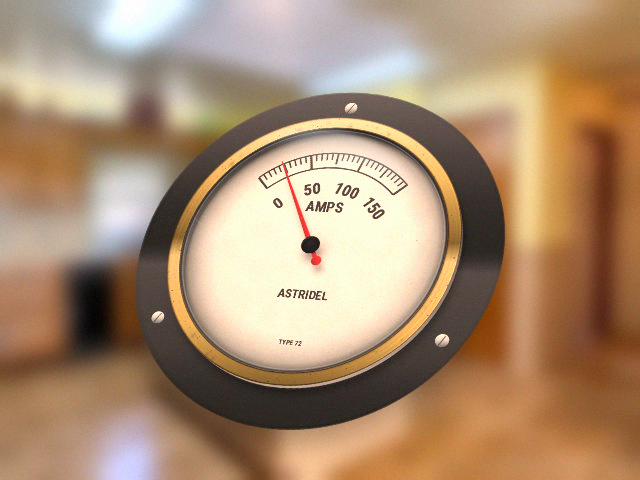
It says 25 A
